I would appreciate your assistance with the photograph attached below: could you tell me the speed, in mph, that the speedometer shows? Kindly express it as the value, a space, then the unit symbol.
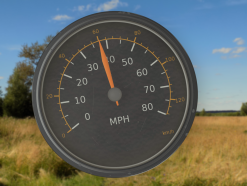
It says 37.5 mph
